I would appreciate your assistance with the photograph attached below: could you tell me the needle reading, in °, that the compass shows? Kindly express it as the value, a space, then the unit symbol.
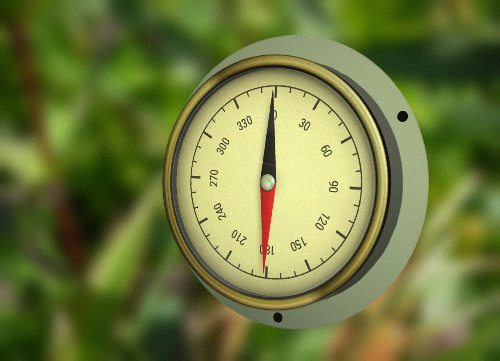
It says 180 °
